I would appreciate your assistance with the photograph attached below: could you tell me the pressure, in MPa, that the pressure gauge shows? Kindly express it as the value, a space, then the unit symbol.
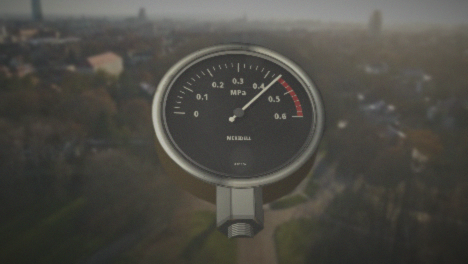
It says 0.44 MPa
